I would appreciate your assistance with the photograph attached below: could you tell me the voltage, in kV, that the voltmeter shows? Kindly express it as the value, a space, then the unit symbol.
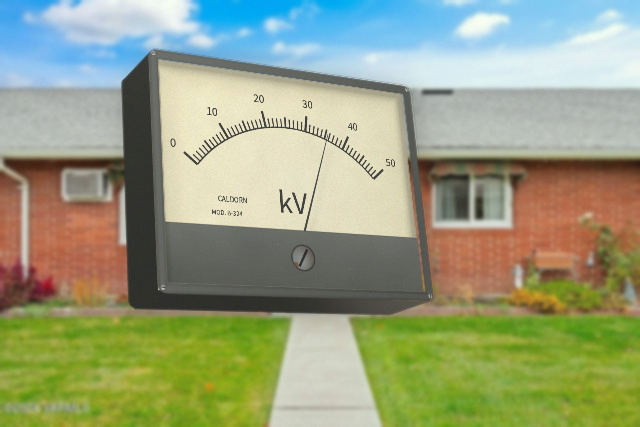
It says 35 kV
